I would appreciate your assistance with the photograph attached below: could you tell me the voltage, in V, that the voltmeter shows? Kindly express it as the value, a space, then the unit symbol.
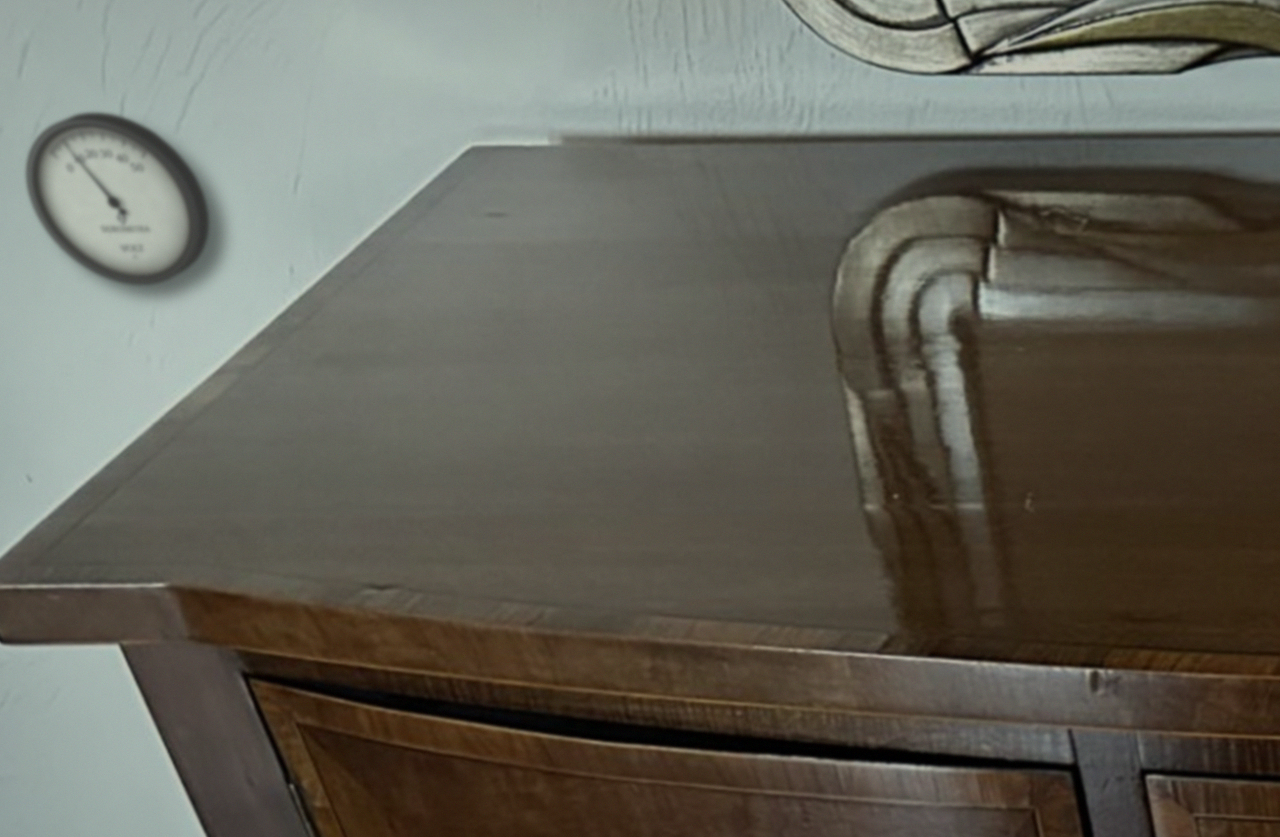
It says 10 V
